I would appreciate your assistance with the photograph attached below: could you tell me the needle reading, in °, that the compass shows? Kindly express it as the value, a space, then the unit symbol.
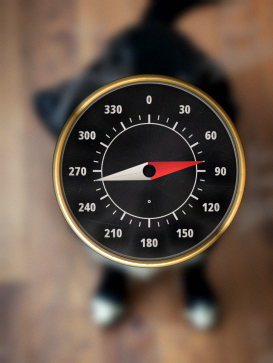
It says 80 °
